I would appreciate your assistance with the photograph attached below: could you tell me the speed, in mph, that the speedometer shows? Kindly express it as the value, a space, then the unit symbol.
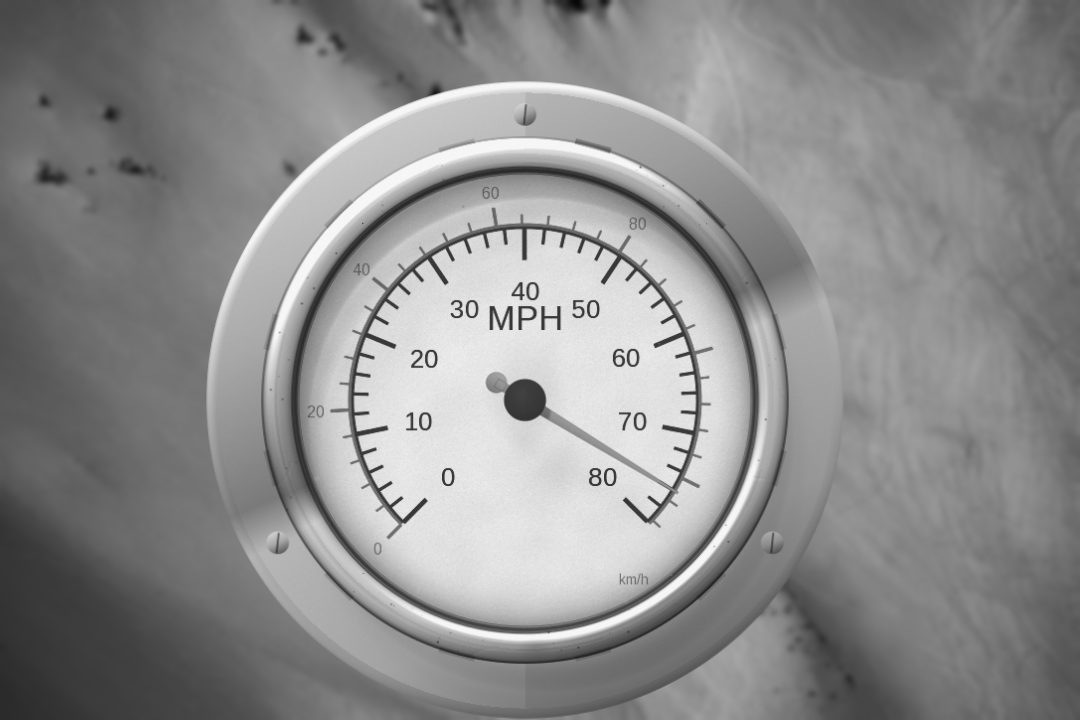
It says 76 mph
